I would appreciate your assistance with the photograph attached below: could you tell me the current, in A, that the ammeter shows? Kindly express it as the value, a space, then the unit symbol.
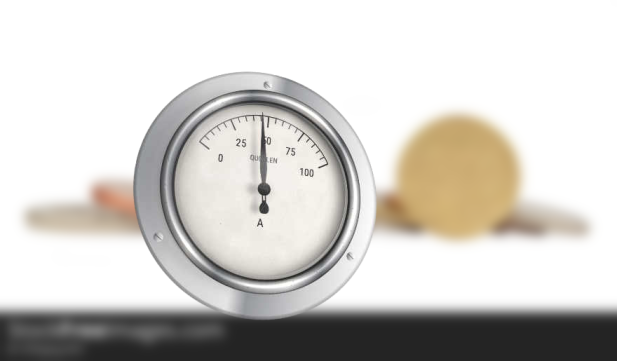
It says 45 A
